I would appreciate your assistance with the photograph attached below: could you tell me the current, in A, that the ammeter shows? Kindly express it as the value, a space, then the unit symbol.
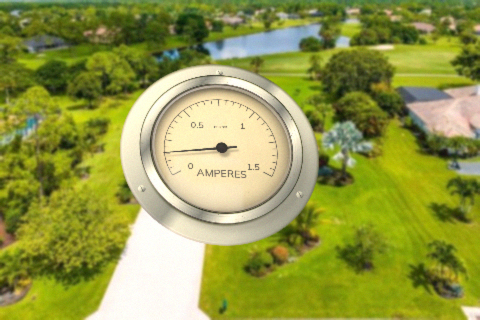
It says 0.15 A
